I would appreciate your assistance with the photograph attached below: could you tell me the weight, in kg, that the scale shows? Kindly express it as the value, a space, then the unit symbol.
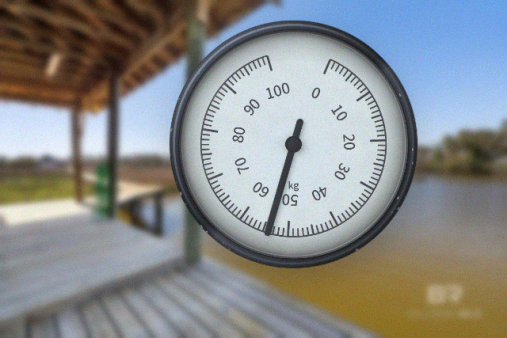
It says 54 kg
